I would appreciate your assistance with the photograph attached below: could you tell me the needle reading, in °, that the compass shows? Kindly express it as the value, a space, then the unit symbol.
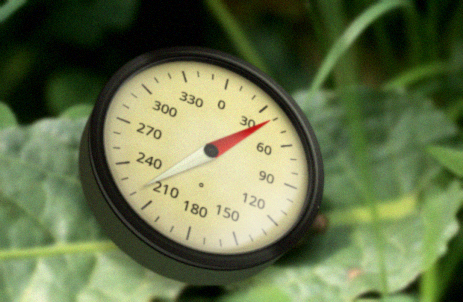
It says 40 °
